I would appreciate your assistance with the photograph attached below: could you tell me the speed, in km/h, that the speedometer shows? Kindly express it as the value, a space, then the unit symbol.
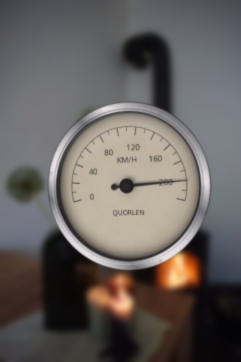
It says 200 km/h
